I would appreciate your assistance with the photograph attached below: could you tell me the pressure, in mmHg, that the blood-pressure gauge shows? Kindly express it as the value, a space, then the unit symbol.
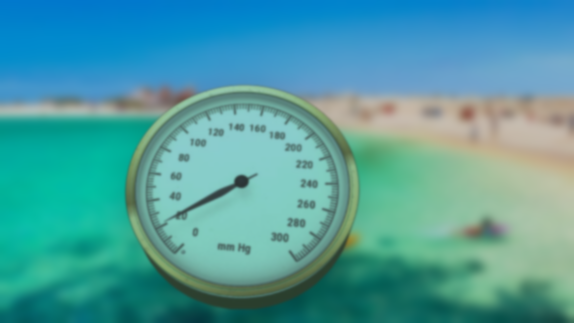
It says 20 mmHg
